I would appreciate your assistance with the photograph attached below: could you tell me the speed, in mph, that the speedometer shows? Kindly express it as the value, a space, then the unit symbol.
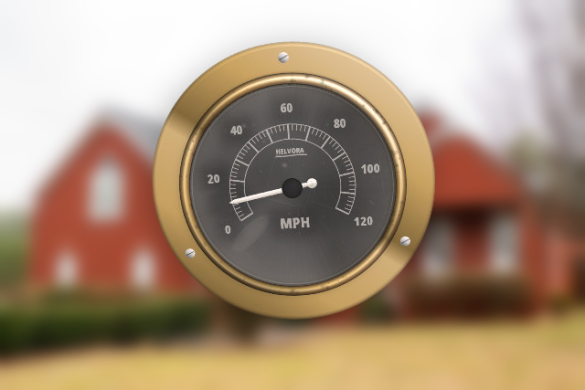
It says 10 mph
